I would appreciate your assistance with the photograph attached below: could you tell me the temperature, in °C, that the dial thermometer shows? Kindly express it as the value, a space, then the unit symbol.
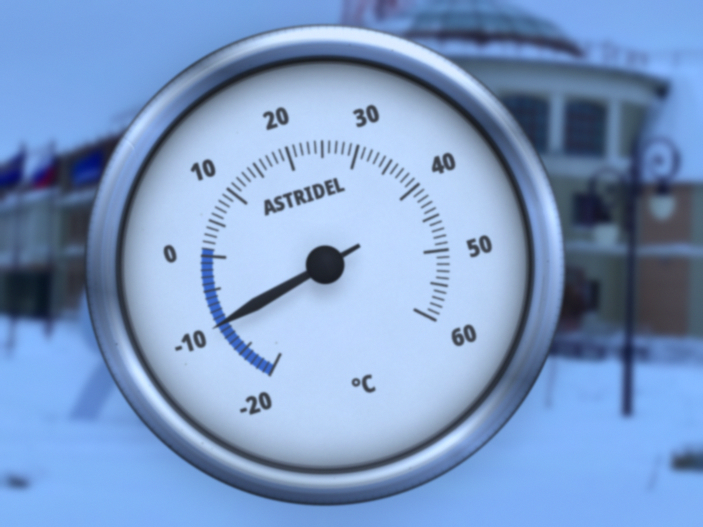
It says -10 °C
